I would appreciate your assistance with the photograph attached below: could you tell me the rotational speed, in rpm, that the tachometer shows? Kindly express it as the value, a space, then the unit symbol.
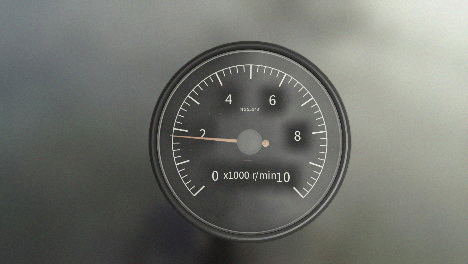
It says 1800 rpm
